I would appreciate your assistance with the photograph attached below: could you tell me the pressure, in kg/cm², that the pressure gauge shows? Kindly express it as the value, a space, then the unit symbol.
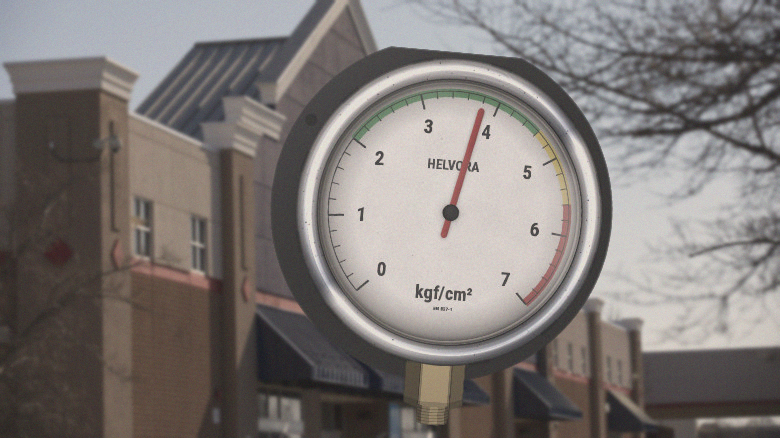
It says 3.8 kg/cm²
